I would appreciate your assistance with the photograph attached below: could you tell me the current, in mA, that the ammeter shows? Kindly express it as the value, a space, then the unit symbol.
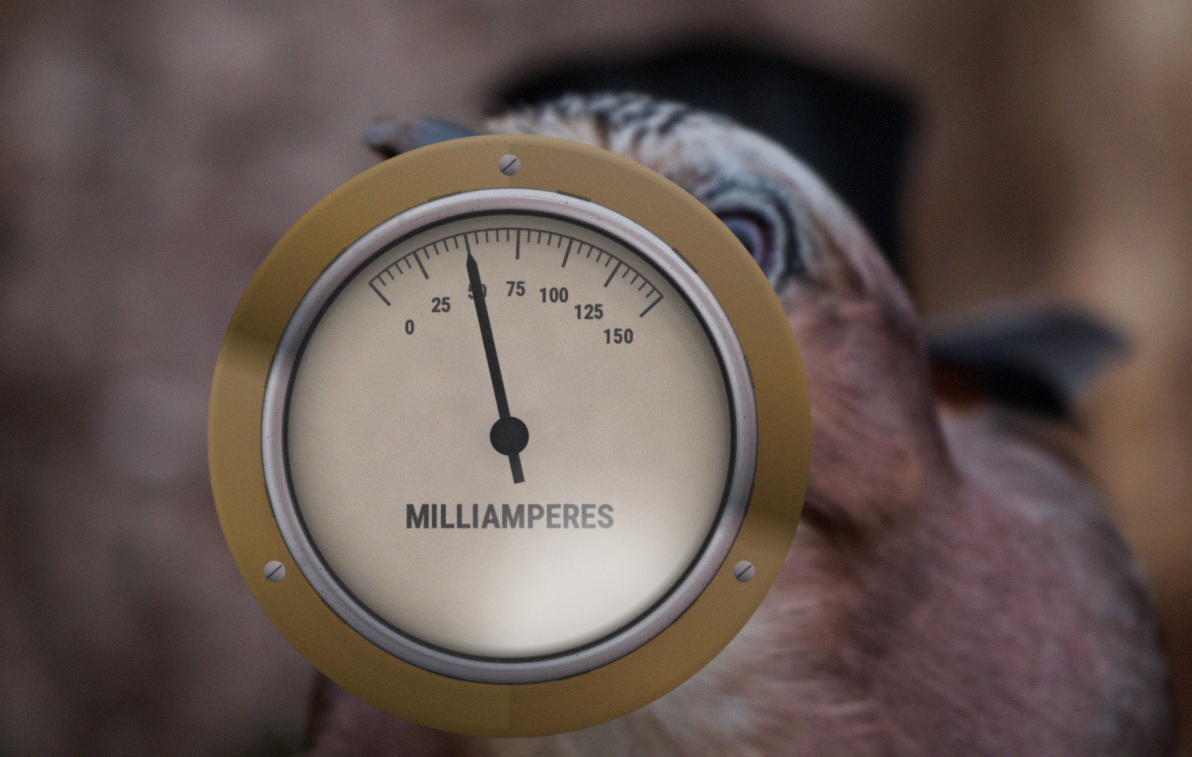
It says 50 mA
